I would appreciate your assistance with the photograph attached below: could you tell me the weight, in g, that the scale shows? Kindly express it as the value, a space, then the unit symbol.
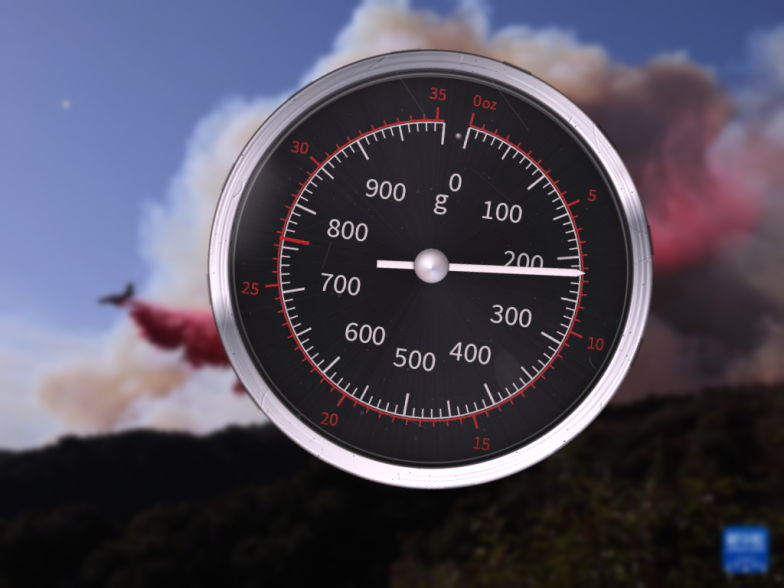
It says 220 g
